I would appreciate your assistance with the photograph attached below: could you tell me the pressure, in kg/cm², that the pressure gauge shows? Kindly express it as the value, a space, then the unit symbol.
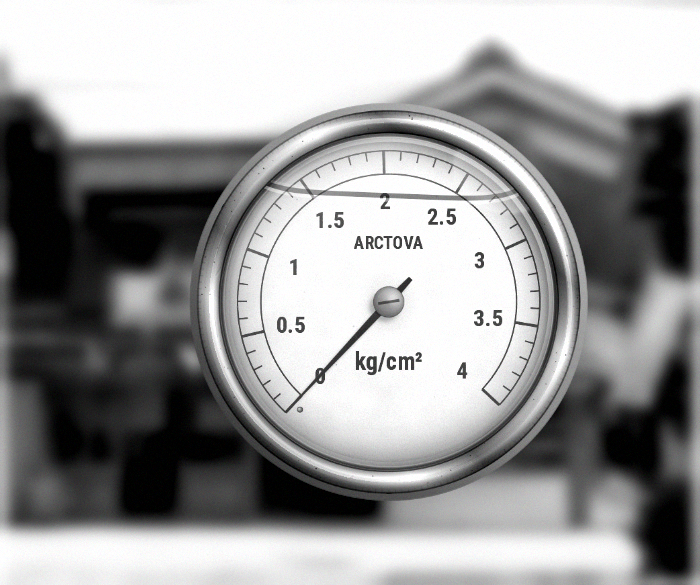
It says 0 kg/cm²
